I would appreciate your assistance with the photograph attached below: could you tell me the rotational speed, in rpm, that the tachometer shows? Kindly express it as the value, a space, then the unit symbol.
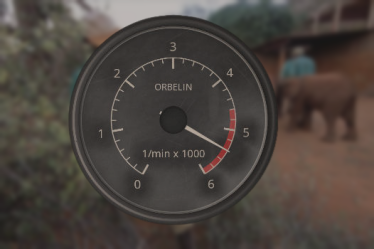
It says 5400 rpm
